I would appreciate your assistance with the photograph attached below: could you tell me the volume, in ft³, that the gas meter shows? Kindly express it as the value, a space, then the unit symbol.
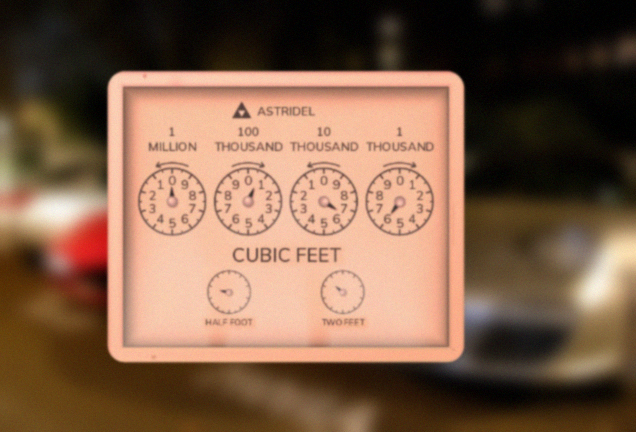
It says 6600 ft³
